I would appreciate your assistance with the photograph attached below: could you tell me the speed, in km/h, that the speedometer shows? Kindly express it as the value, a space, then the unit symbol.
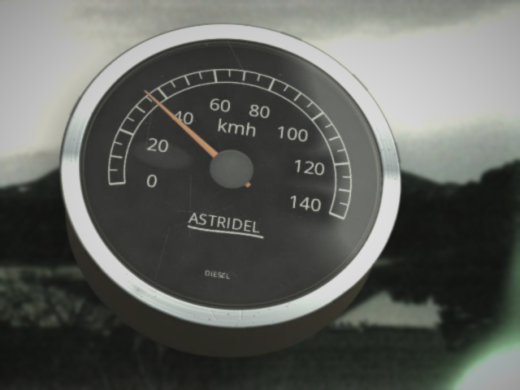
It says 35 km/h
